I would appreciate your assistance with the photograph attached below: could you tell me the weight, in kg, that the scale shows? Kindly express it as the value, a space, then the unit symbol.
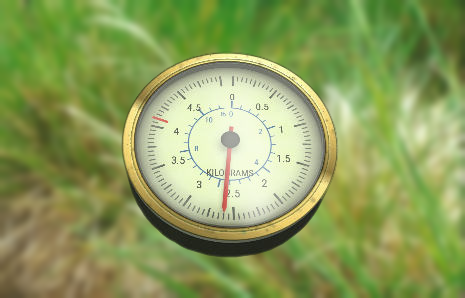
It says 2.6 kg
